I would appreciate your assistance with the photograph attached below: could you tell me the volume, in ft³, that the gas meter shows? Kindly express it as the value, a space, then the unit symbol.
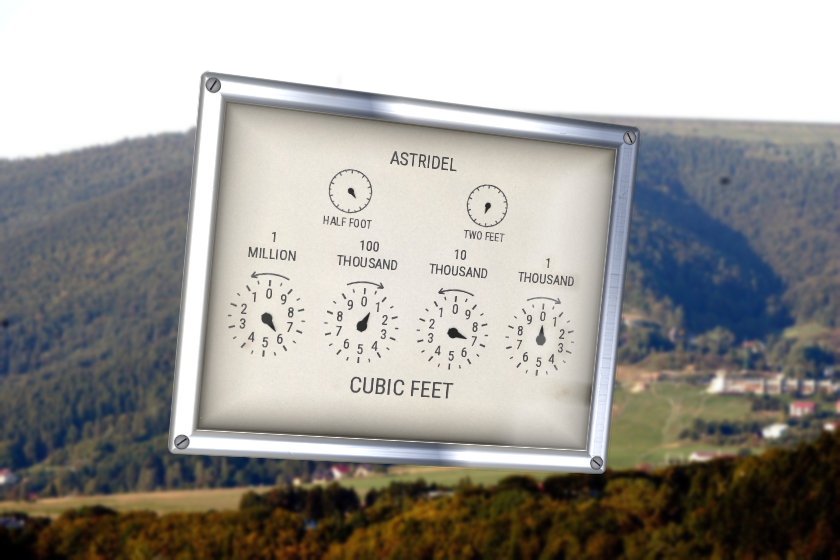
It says 607000 ft³
